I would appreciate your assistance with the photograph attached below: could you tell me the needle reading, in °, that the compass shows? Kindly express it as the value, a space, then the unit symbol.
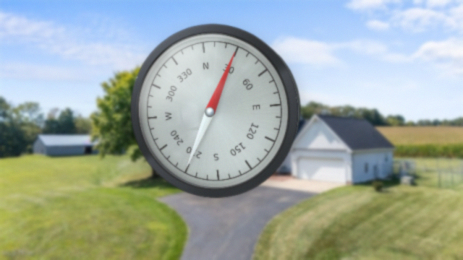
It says 30 °
